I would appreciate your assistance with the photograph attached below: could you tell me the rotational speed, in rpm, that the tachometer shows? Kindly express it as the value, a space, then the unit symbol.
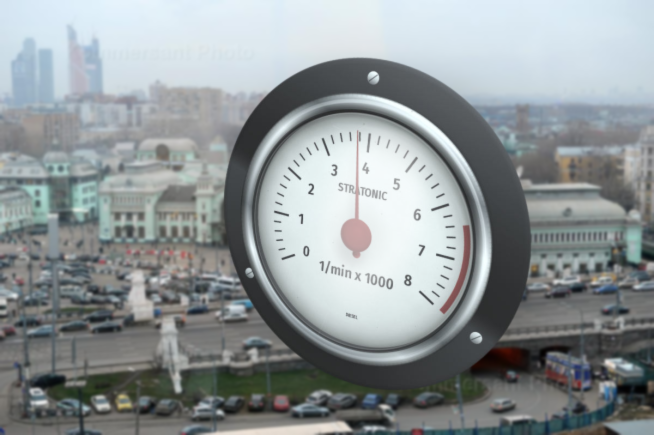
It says 3800 rpm
